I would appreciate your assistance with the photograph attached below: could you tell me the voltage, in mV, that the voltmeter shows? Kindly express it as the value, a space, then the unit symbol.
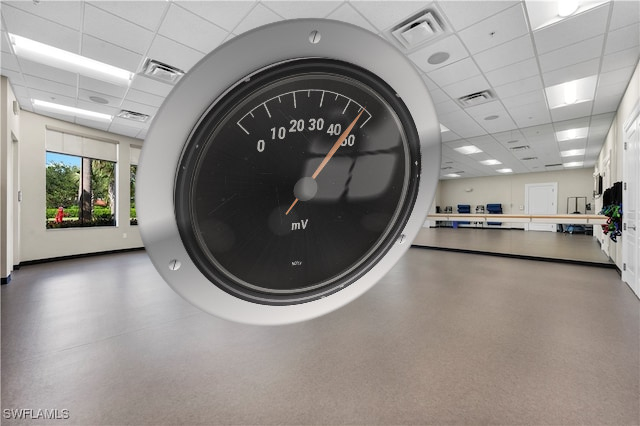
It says 45 mV
